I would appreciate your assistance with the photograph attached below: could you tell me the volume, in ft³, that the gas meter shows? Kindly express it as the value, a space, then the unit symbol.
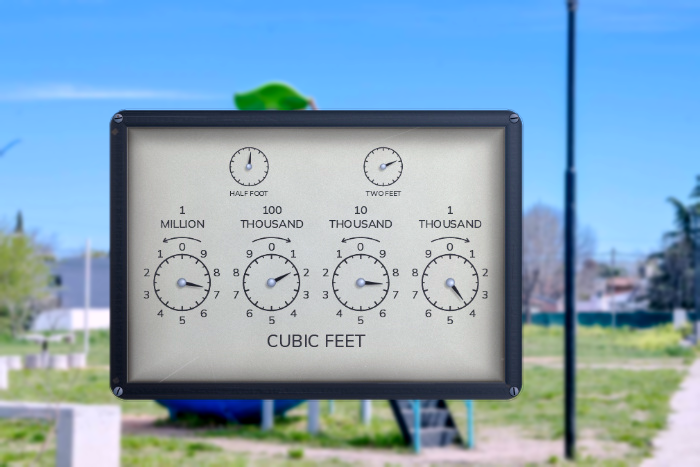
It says 717400 ft³
